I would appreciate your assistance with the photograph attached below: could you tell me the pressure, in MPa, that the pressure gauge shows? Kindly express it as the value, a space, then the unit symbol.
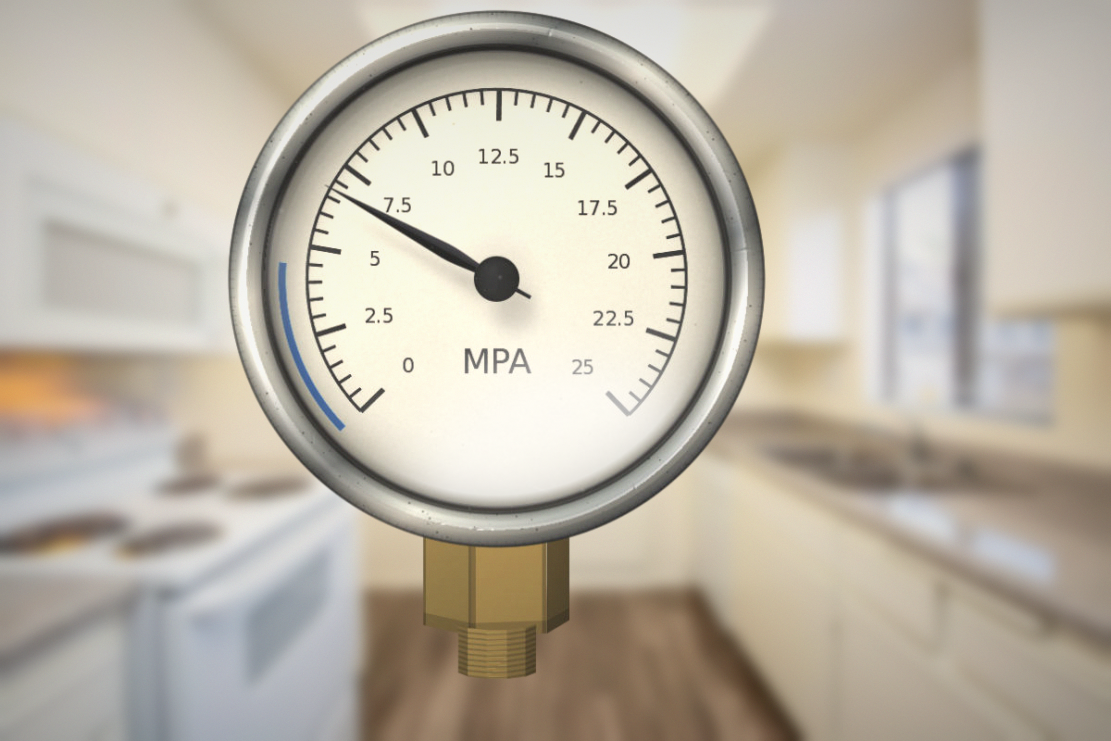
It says 6.75 MPa
